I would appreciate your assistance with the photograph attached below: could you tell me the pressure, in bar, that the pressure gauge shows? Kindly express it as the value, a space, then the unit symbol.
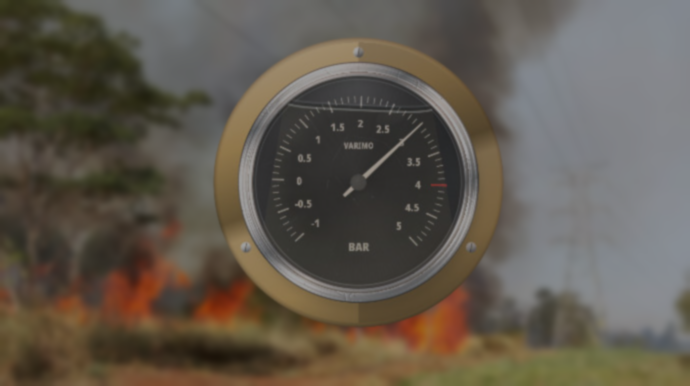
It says 3 bar
